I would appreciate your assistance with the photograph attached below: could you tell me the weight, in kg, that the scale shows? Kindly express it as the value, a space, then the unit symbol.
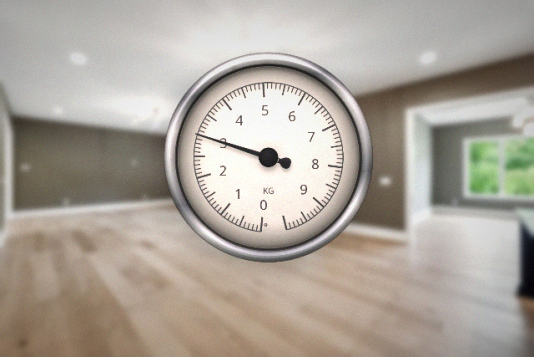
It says 3 kg
